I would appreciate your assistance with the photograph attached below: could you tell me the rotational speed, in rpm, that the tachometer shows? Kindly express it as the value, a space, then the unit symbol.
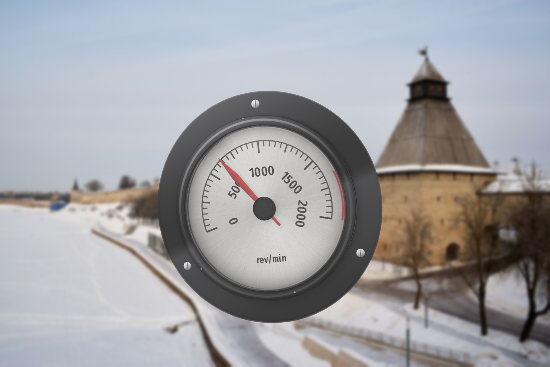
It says 650 rpm
